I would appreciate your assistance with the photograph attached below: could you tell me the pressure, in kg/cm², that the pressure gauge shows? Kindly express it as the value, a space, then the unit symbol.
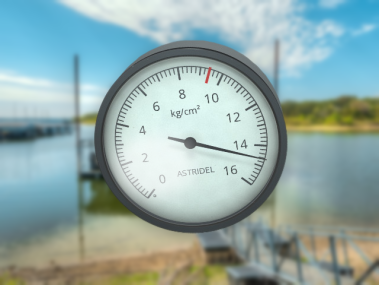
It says 14.6 kg/cm²
